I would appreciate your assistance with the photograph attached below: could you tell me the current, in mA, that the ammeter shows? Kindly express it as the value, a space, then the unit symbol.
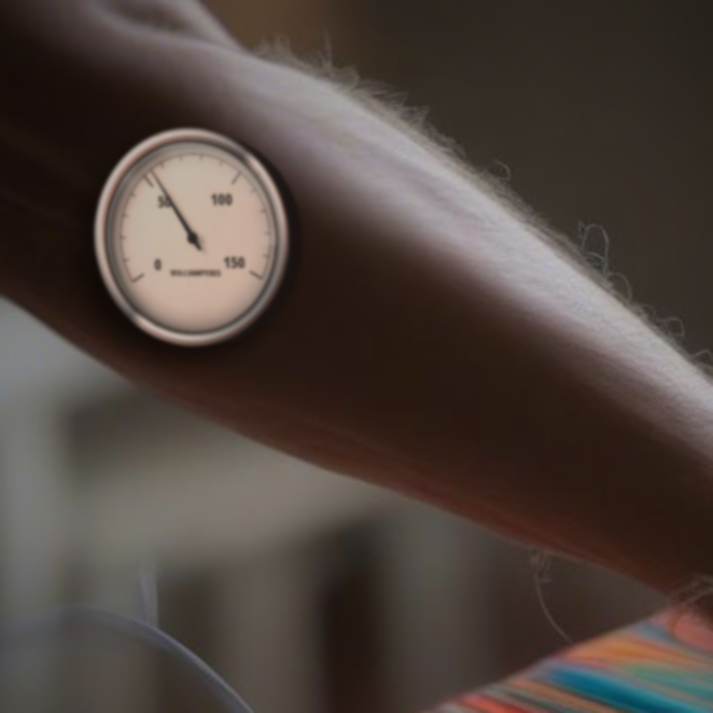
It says 55 mA
